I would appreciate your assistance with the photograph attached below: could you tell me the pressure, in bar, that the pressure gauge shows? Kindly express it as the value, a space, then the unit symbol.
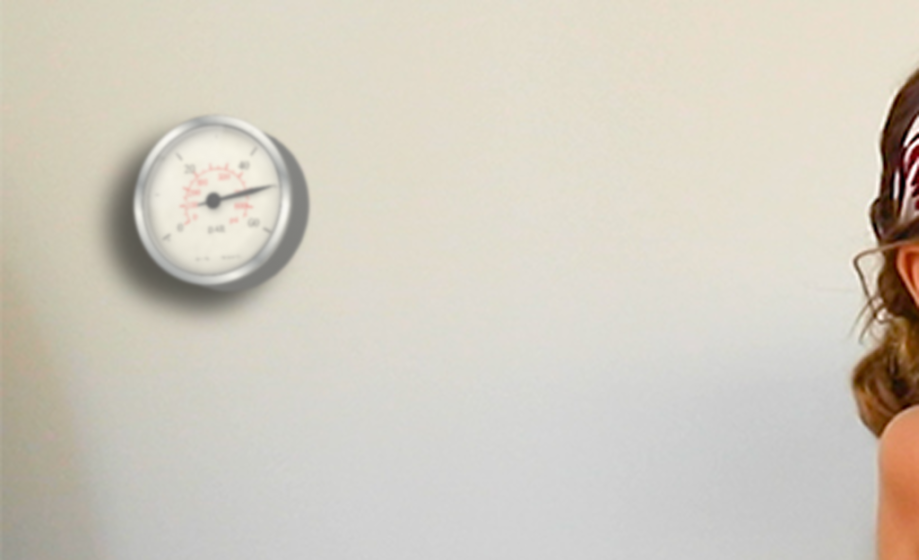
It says 50 bar
